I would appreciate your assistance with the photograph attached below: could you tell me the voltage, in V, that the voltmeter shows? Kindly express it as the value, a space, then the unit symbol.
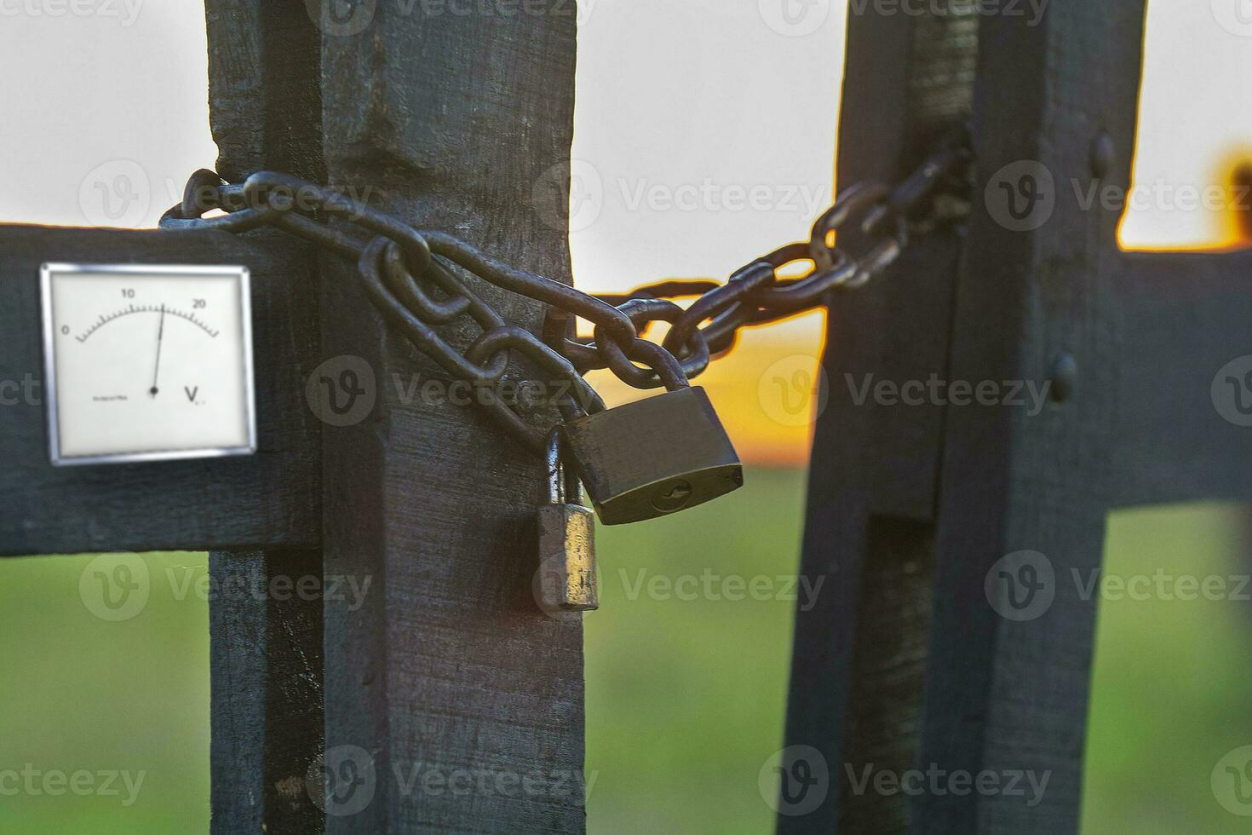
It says 15 V
